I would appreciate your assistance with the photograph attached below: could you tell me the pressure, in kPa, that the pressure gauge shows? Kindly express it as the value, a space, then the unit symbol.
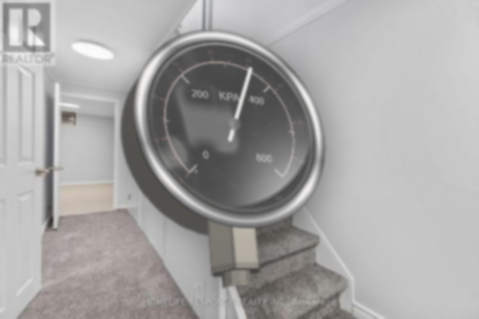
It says 350 kPa
